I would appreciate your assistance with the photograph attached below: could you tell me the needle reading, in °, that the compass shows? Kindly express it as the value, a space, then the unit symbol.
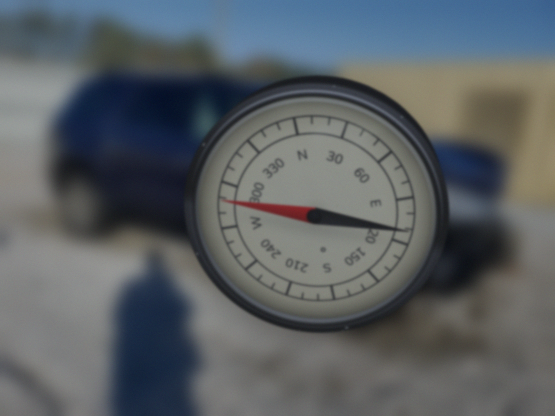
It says 290 °
